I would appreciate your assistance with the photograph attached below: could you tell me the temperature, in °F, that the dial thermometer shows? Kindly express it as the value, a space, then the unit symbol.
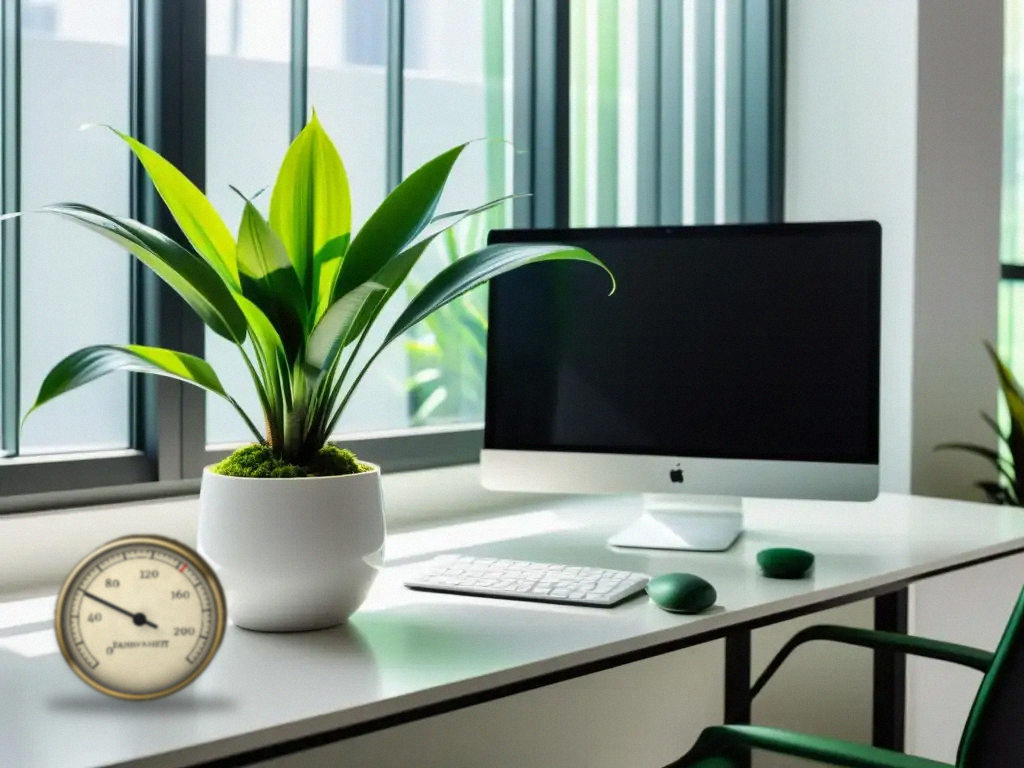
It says 60 °F
